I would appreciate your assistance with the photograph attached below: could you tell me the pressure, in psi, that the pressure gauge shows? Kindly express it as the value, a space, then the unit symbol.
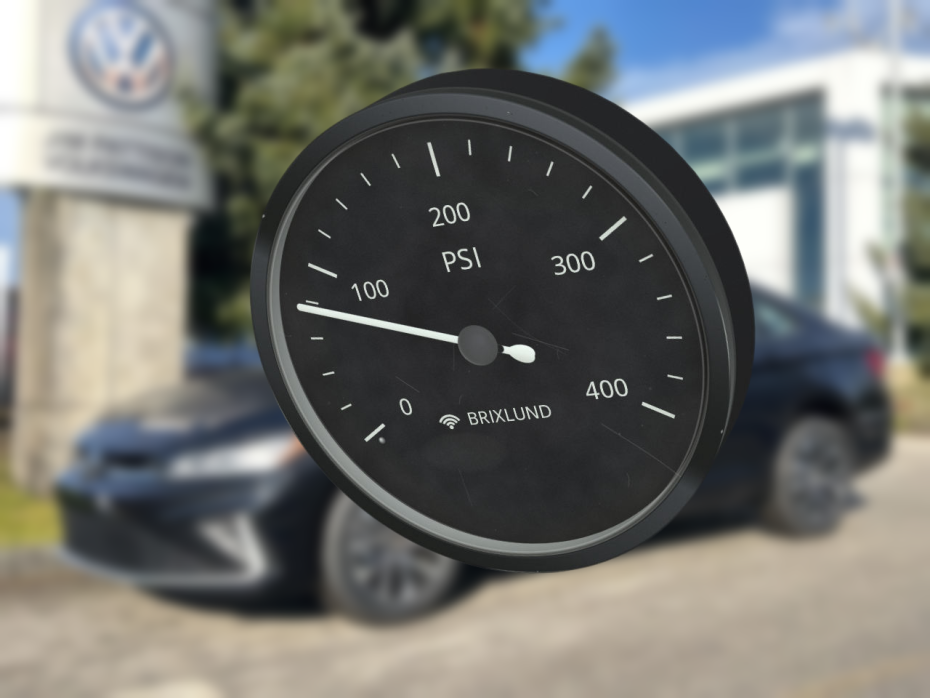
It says 80 psi
